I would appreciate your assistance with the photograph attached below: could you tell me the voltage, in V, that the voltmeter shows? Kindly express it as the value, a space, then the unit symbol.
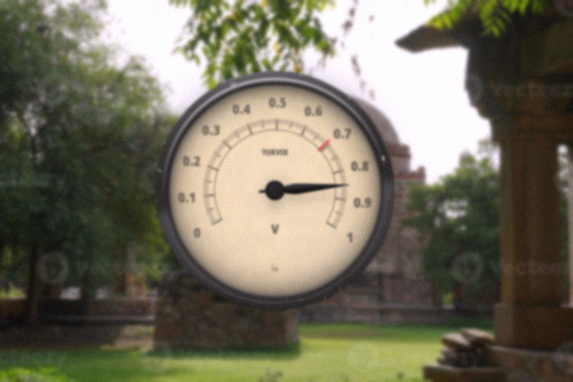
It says 0.85 V
